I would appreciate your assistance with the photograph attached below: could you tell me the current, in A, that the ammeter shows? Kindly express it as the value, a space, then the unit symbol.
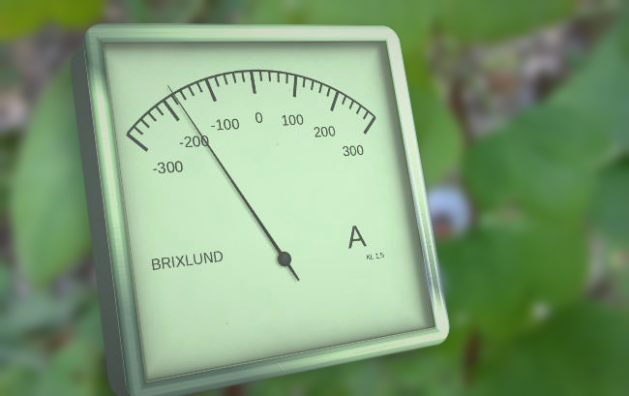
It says -180 A
